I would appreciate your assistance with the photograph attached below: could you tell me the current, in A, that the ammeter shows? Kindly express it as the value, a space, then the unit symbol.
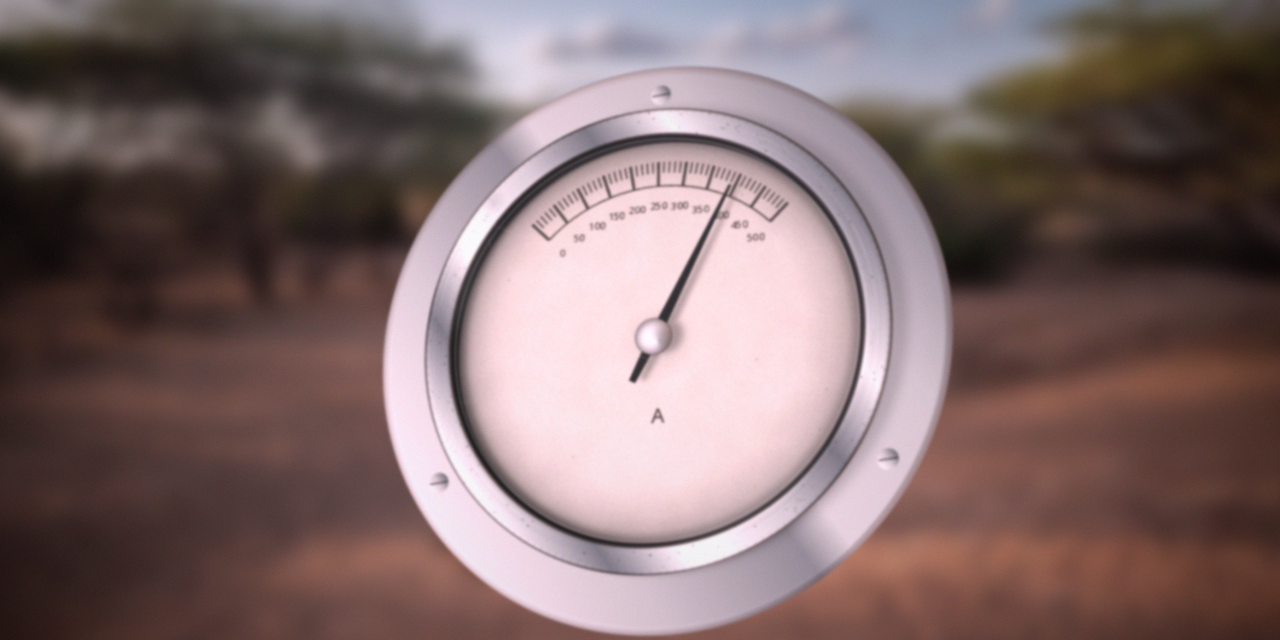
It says 400 A
